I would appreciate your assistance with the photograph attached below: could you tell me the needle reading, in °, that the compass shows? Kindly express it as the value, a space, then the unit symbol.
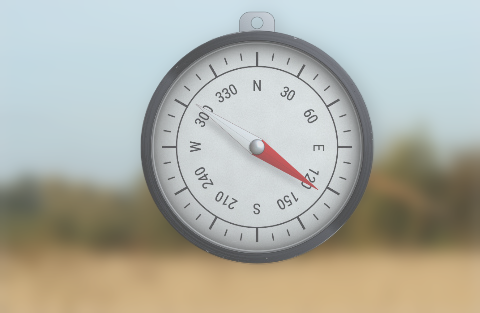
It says 125 °
